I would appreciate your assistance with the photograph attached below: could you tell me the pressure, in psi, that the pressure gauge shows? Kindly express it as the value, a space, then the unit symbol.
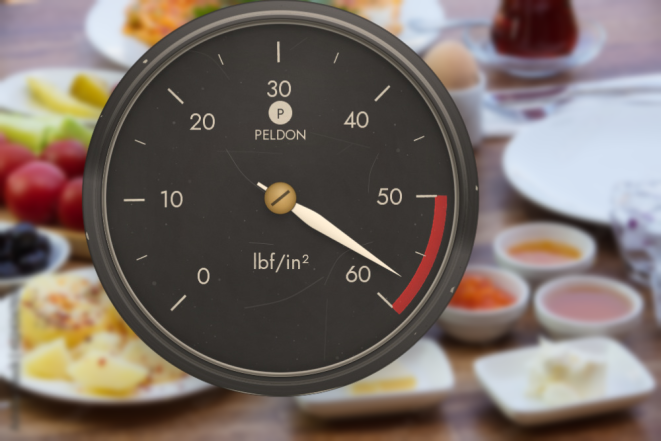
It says 57.5 psi
